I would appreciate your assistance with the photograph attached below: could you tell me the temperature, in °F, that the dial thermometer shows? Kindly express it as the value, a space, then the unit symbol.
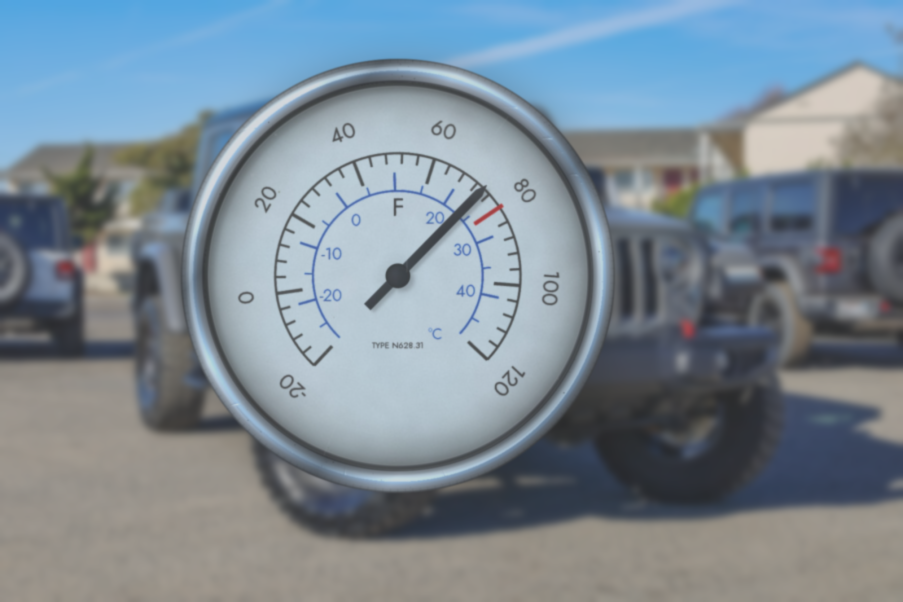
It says 74 °F
